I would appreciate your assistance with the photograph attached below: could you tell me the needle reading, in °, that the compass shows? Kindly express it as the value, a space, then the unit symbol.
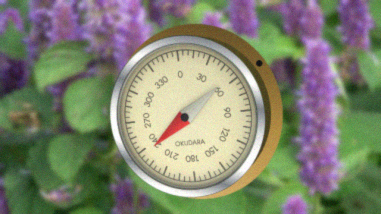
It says 235 °
